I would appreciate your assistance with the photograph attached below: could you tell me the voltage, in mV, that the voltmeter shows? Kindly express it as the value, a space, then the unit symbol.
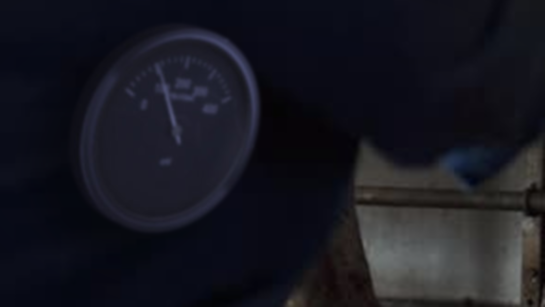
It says 100 mV
